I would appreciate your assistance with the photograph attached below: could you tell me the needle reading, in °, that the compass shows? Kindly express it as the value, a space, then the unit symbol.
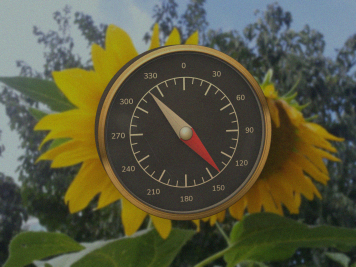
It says 140 °
